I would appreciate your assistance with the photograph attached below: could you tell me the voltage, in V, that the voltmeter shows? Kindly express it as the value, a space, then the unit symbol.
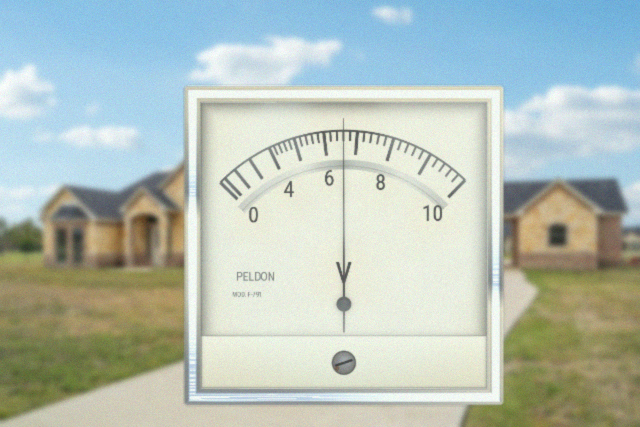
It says 6.6 V
